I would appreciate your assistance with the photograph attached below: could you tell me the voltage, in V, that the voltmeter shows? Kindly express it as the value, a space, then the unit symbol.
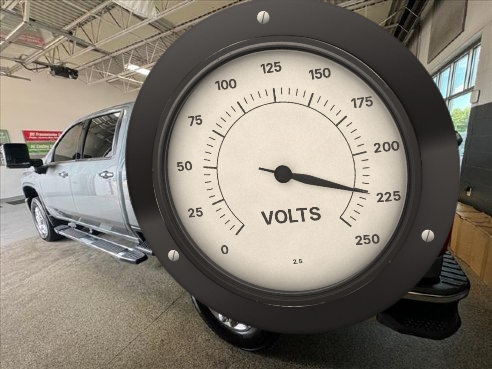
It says 225 V
